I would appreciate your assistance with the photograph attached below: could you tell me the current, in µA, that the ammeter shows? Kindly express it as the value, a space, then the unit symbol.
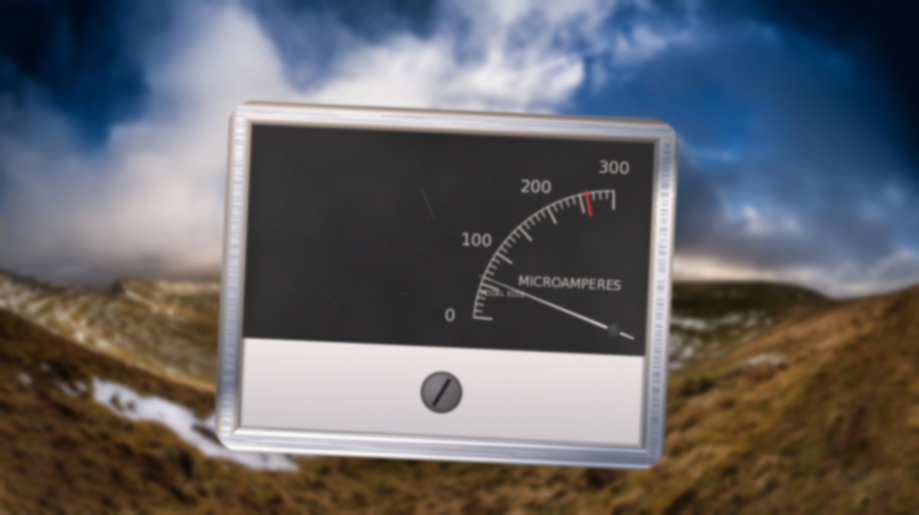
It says 60 µA
